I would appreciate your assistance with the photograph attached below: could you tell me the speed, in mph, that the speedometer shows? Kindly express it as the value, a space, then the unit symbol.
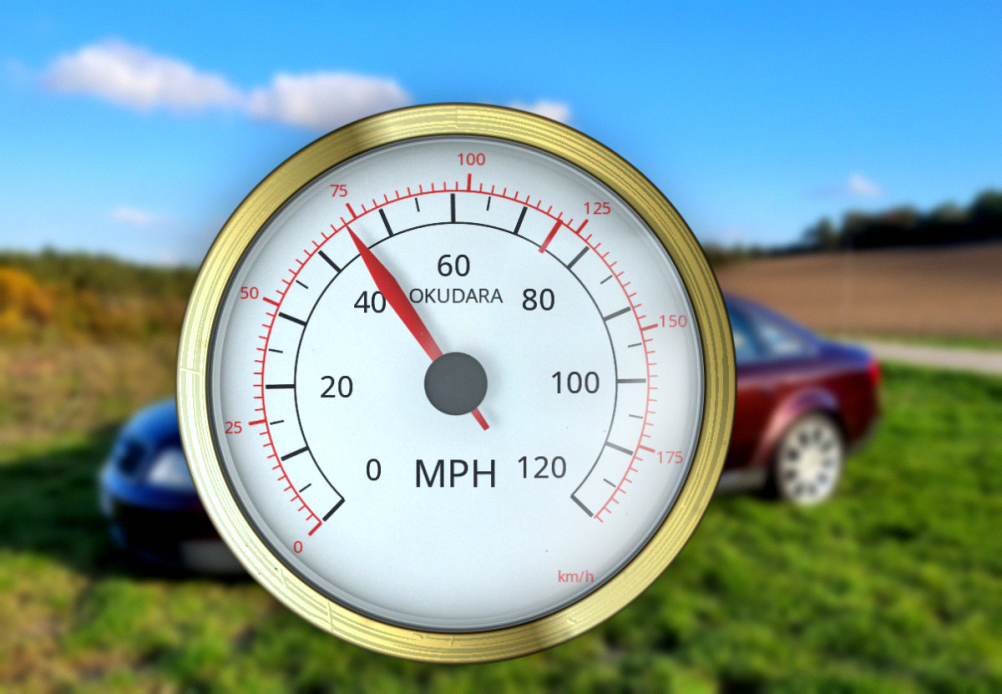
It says 45 mph
